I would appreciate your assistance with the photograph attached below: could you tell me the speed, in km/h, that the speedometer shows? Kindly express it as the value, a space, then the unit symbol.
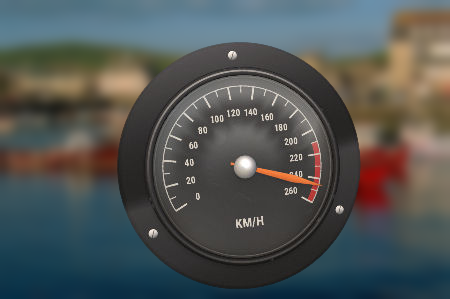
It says 245 km/h
